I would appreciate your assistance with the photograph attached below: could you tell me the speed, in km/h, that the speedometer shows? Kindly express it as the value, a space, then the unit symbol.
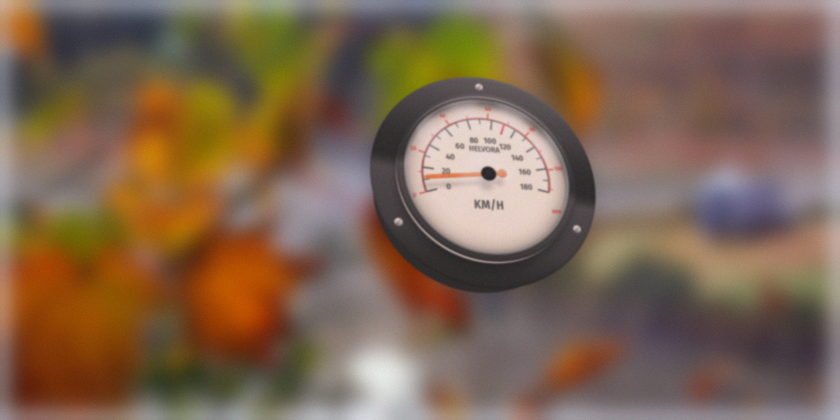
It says 10 km/h
